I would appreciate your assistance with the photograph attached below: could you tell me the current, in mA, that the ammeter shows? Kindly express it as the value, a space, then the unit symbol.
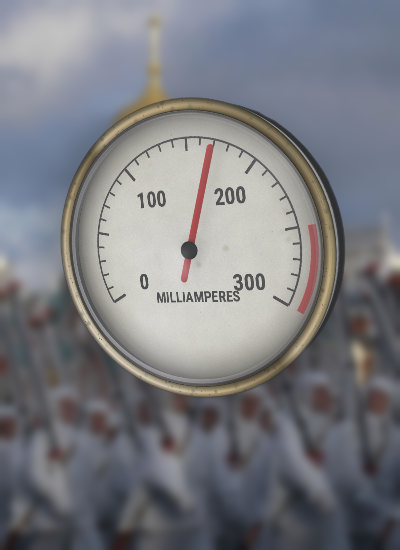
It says 170 mA
